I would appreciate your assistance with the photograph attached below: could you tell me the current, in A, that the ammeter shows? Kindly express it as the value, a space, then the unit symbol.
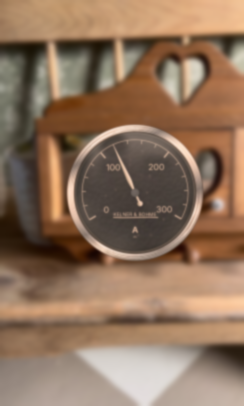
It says 120 A
